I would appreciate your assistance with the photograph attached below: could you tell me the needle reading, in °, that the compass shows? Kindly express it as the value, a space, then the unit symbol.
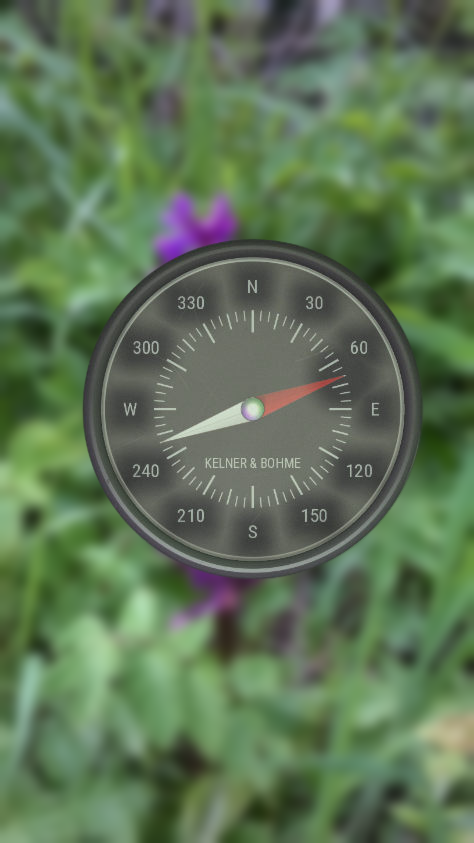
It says 70 °
